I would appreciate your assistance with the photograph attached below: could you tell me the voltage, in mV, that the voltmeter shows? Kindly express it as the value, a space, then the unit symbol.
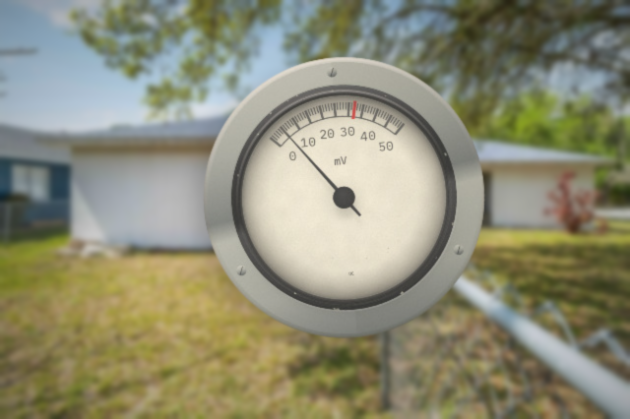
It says 5 mV
